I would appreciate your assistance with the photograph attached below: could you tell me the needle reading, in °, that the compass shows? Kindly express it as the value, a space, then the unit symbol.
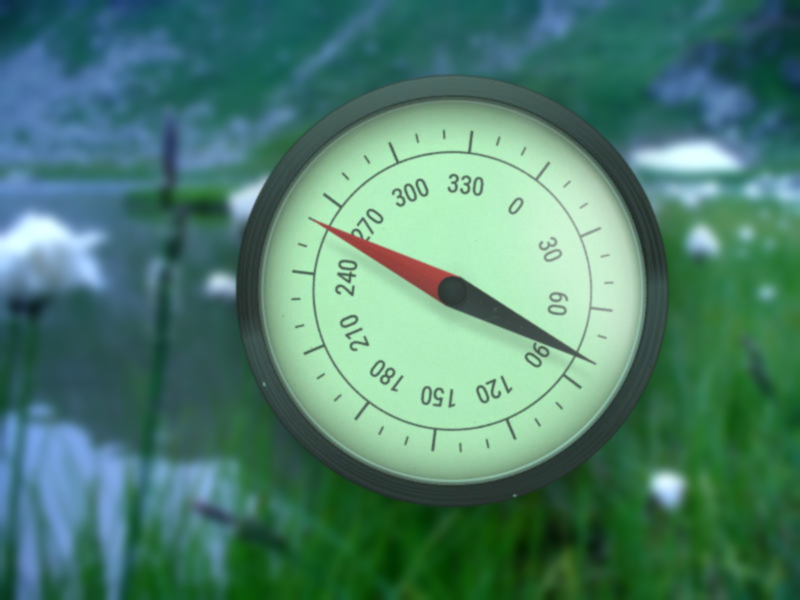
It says 260 °
